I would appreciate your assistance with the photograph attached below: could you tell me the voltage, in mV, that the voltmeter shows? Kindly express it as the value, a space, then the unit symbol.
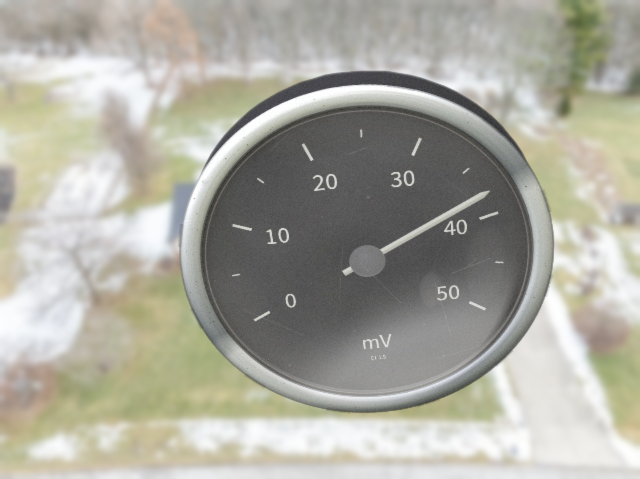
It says 37.5 mV
